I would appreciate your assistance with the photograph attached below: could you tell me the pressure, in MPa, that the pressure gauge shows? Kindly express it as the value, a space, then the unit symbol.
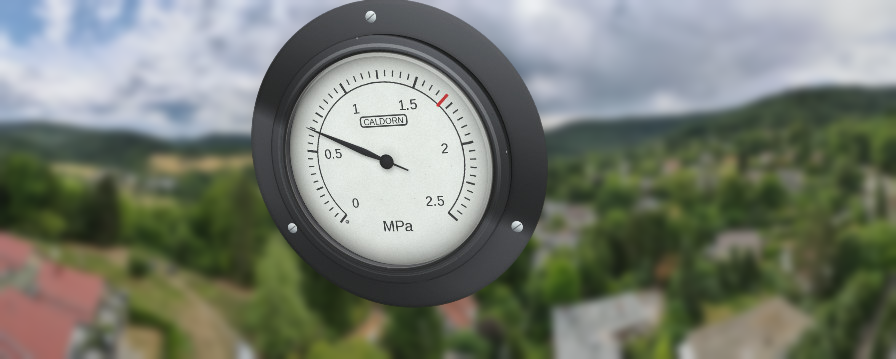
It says 0.65 MPa
